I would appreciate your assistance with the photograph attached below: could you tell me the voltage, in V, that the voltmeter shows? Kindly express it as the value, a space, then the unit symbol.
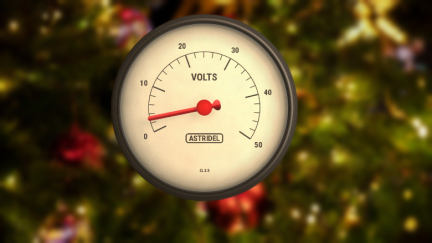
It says 3 V
